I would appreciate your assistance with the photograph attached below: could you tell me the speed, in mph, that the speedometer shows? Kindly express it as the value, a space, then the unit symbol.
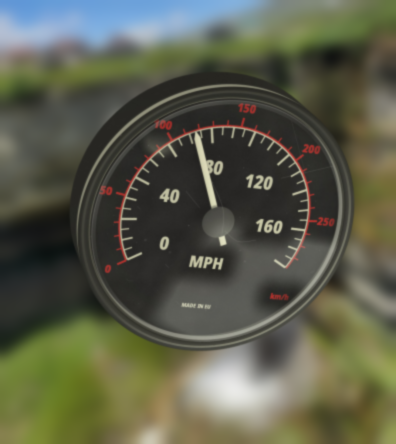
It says 72.5 mph
